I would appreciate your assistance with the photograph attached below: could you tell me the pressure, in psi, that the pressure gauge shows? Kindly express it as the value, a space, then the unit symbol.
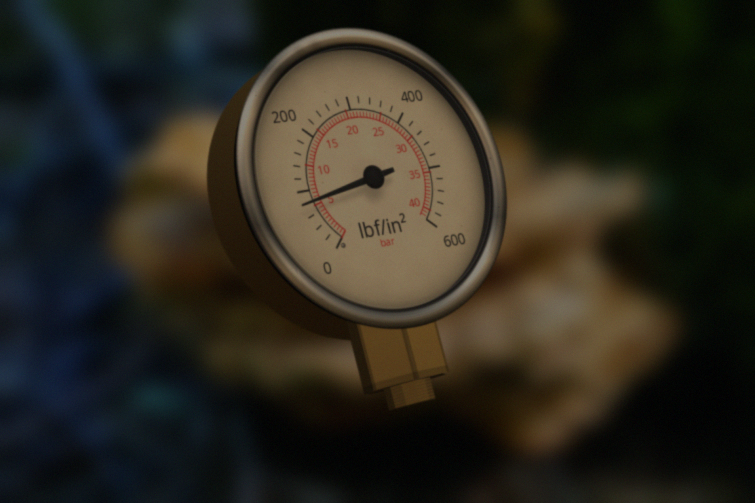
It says 80 psi
